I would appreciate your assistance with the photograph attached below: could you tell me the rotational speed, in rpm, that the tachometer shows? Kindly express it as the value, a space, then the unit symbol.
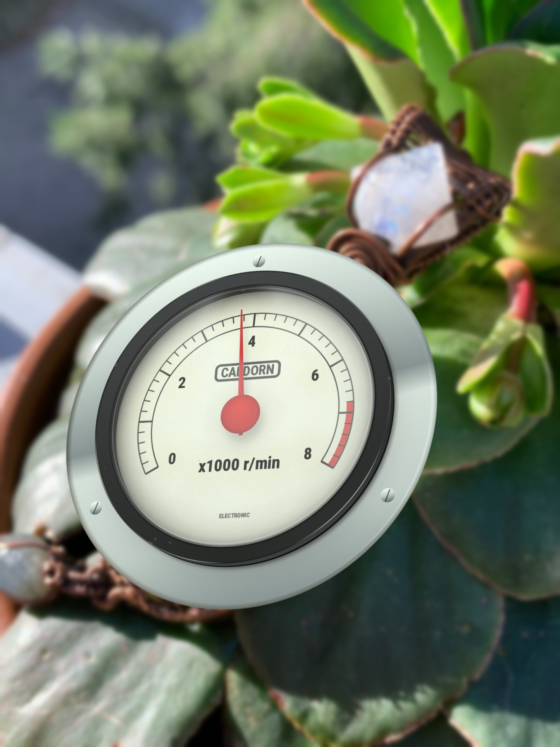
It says 3800 rpm
